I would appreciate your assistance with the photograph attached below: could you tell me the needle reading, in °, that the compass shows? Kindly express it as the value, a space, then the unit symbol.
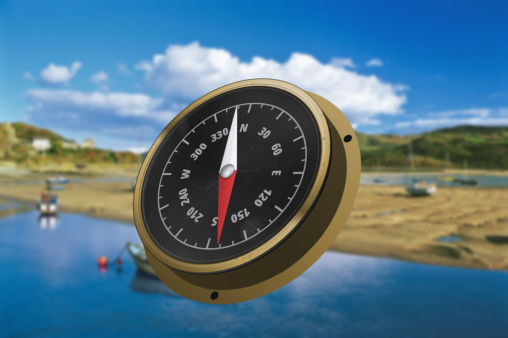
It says 170 °
